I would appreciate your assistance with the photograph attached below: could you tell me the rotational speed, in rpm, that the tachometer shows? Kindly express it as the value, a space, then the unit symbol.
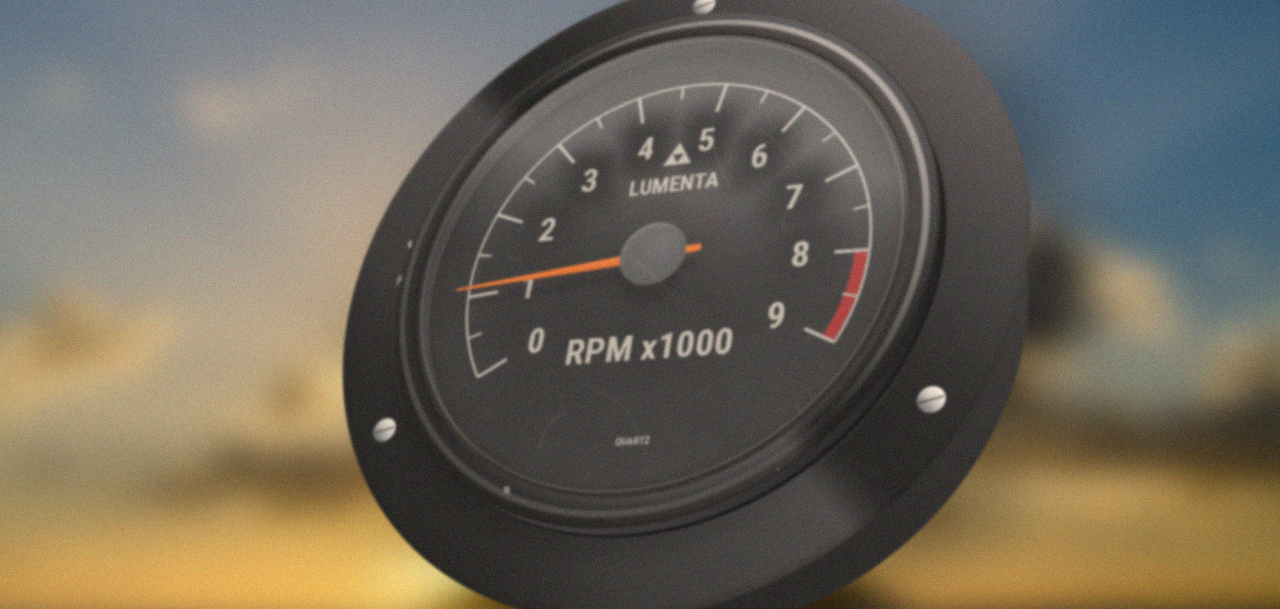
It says 1000 rpm
